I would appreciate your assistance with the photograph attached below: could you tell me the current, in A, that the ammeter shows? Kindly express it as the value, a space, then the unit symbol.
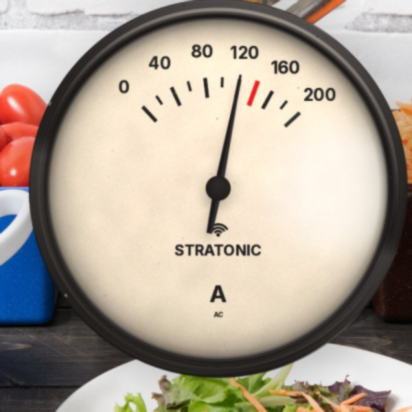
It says 120 A
